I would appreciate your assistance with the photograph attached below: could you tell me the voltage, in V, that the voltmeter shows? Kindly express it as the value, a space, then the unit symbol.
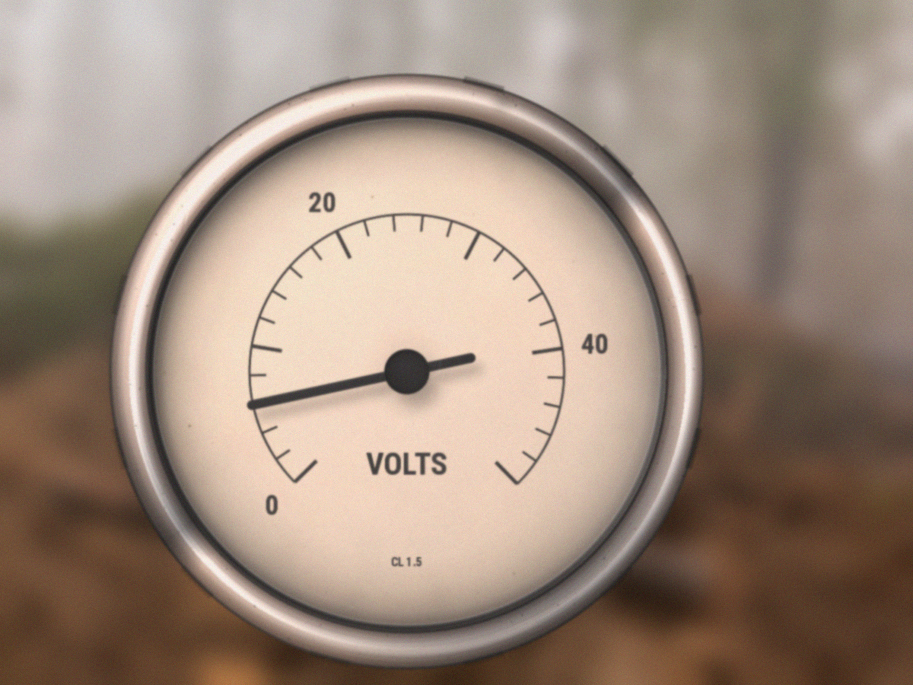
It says 6 V
